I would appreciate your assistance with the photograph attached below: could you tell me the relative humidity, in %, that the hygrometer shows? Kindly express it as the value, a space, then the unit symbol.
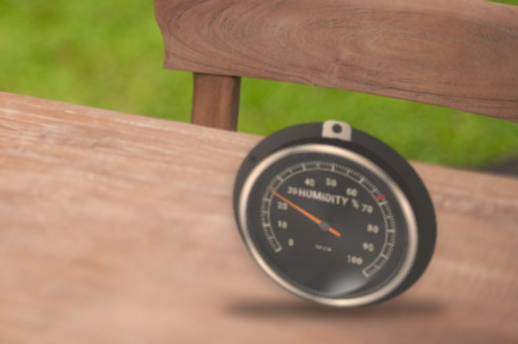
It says 25 %
